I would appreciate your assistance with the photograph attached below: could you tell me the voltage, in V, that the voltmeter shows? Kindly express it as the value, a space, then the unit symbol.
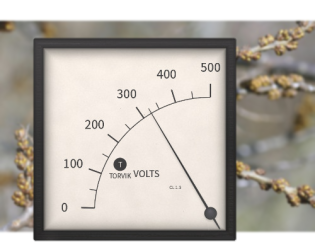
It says 325 V
